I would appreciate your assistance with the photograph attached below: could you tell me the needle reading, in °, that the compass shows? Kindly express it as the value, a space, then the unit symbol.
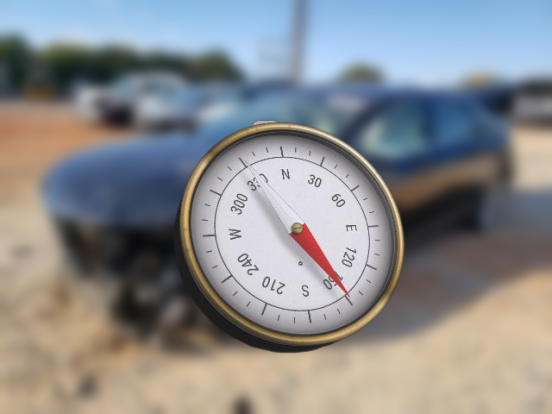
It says 150 °
